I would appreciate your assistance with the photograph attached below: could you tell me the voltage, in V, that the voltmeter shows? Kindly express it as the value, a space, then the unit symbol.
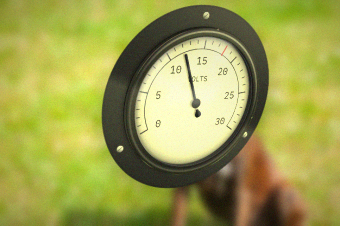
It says 12 V
